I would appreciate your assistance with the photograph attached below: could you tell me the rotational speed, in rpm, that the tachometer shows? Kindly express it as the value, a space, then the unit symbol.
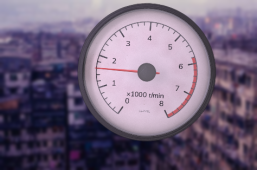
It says 1600 rpm
